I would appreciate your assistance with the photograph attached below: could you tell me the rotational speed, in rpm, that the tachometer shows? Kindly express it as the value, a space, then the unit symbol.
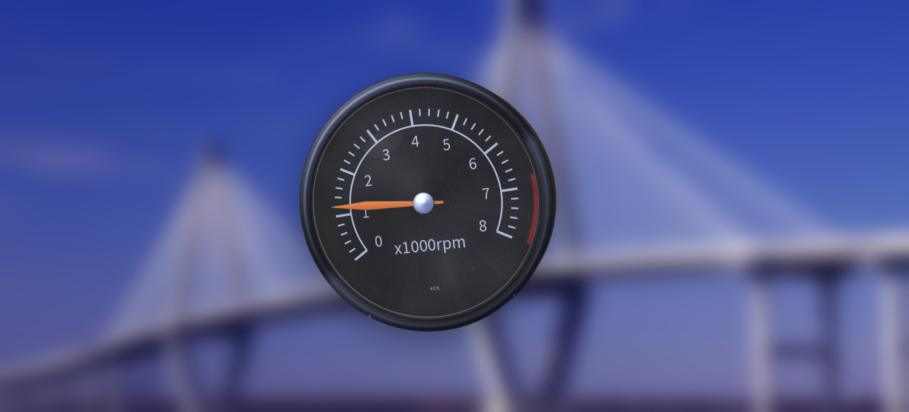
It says 1200 rpm
